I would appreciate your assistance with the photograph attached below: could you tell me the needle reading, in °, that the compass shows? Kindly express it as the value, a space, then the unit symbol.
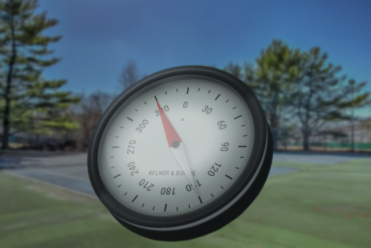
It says 330 °
